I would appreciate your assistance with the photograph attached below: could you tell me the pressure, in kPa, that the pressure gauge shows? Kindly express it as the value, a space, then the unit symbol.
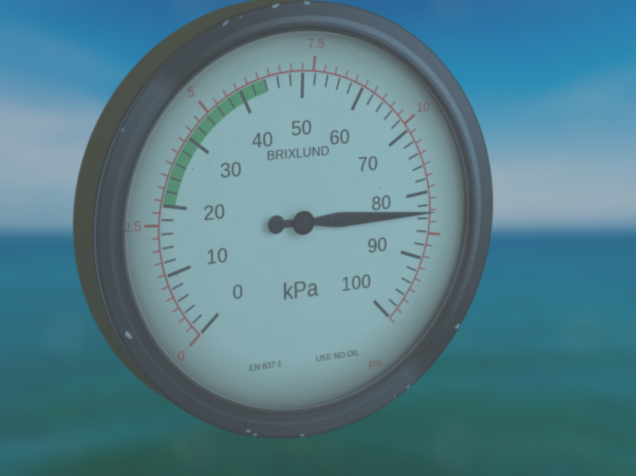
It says 83 kPa
